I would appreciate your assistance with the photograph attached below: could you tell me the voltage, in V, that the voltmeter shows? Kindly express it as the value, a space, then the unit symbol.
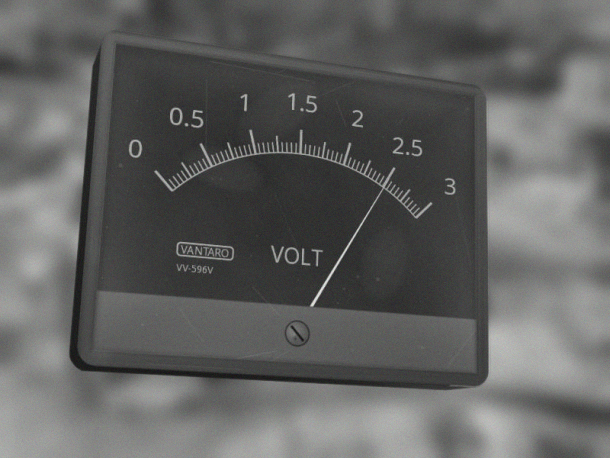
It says 2.5 V
